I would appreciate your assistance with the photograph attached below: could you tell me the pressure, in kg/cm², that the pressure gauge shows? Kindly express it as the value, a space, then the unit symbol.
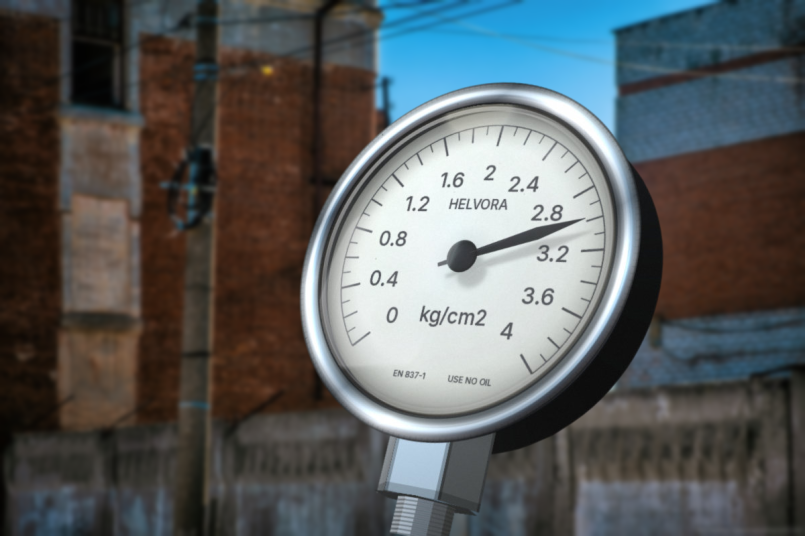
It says 3 kg/cm²
